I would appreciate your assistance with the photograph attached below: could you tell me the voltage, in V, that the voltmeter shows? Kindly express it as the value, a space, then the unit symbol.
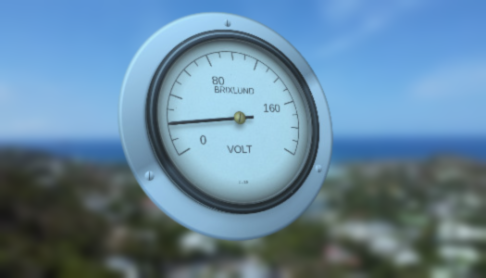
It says 20 V
